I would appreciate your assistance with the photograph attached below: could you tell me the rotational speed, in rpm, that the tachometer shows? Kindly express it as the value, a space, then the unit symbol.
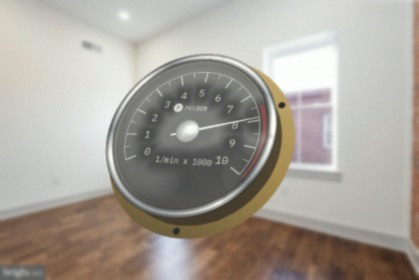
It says 8000 rpm
